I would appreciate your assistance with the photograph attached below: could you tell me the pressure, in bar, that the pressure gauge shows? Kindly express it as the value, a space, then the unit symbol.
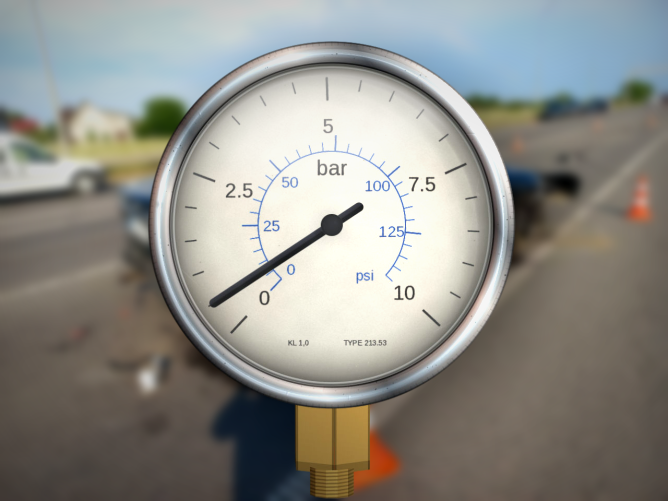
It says 0.5 bar
